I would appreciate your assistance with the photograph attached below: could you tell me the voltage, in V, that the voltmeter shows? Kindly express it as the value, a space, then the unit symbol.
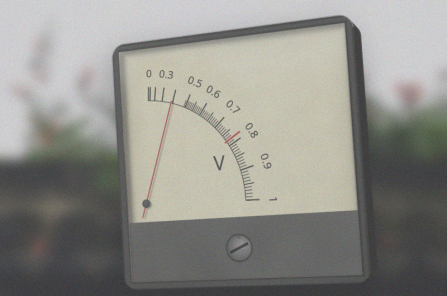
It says 0.4 V
